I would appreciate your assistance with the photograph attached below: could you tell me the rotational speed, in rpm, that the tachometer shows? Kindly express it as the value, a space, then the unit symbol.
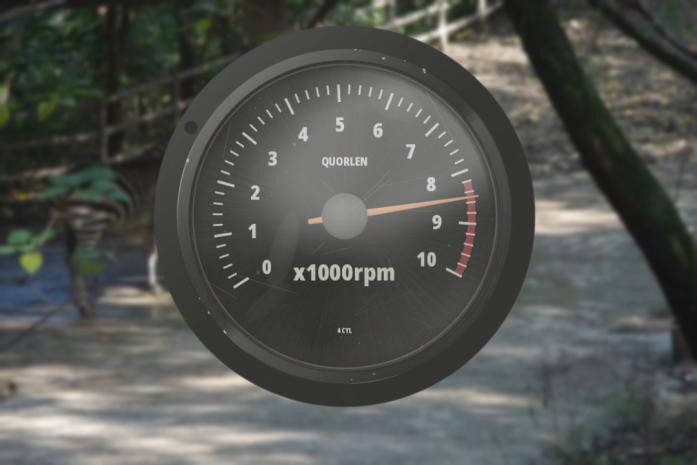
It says 8500 rpm
